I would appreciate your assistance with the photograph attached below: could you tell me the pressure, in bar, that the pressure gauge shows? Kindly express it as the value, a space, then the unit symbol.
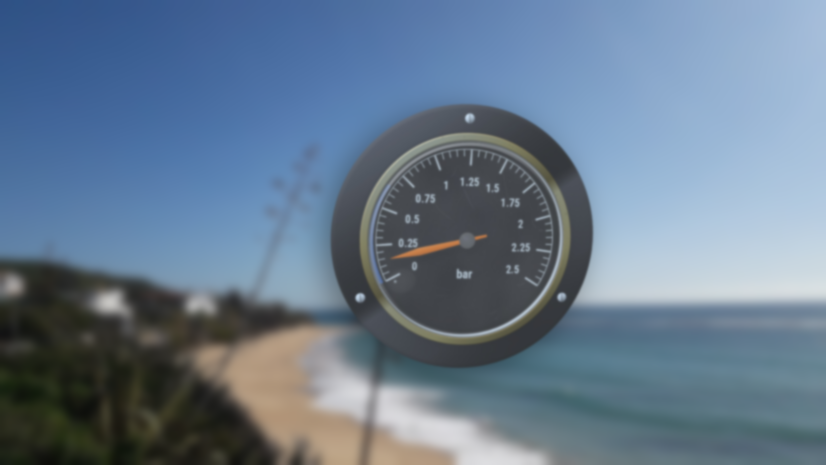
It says 0.15 bar
